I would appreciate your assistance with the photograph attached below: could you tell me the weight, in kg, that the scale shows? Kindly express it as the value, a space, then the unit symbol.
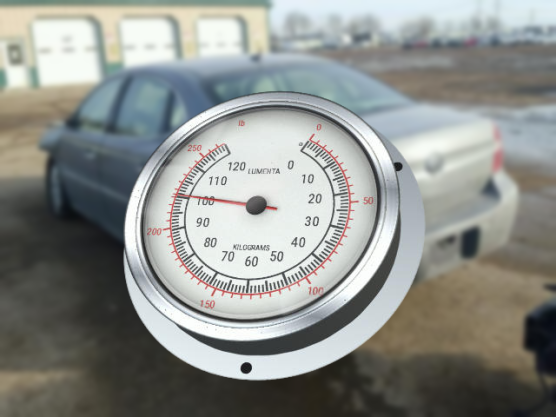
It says 100 kg
